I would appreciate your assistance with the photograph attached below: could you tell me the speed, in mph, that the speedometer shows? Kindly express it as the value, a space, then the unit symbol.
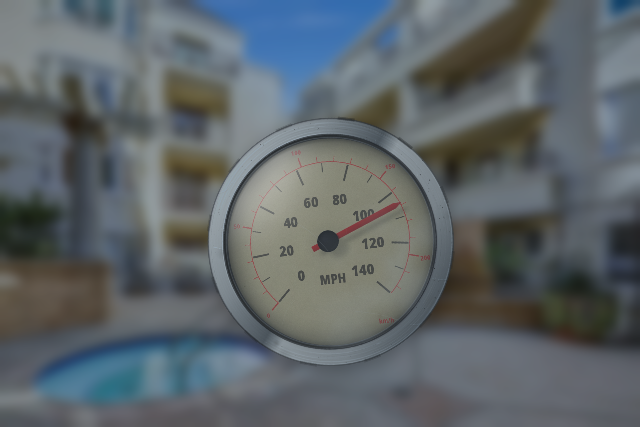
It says 105 mph
